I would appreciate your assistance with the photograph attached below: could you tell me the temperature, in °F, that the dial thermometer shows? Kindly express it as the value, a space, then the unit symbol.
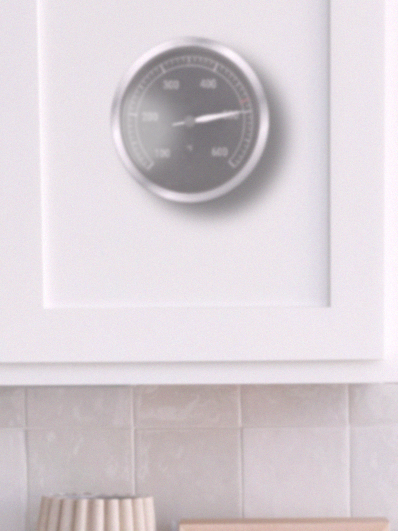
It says 500 °F
